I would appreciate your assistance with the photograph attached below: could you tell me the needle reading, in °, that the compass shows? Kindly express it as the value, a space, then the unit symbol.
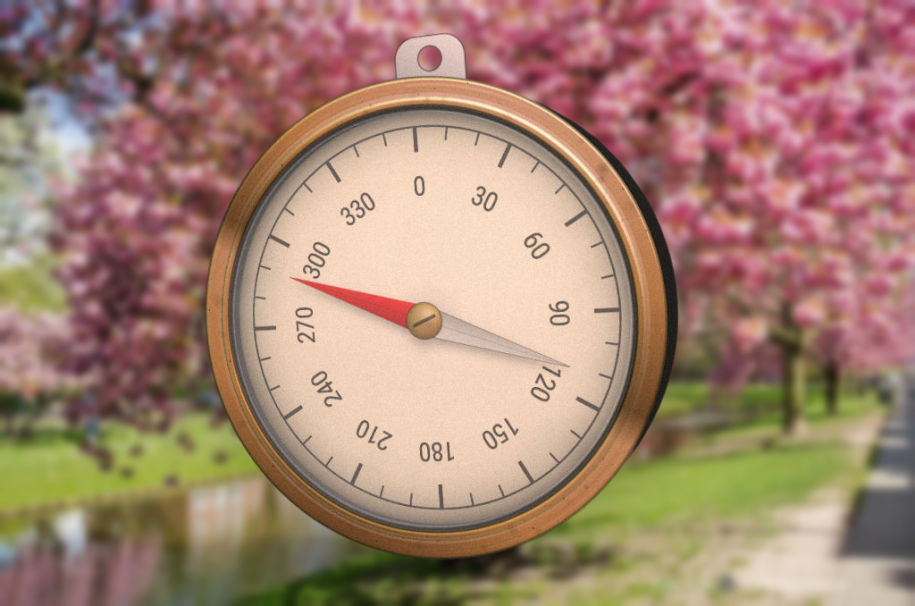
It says 290 °
